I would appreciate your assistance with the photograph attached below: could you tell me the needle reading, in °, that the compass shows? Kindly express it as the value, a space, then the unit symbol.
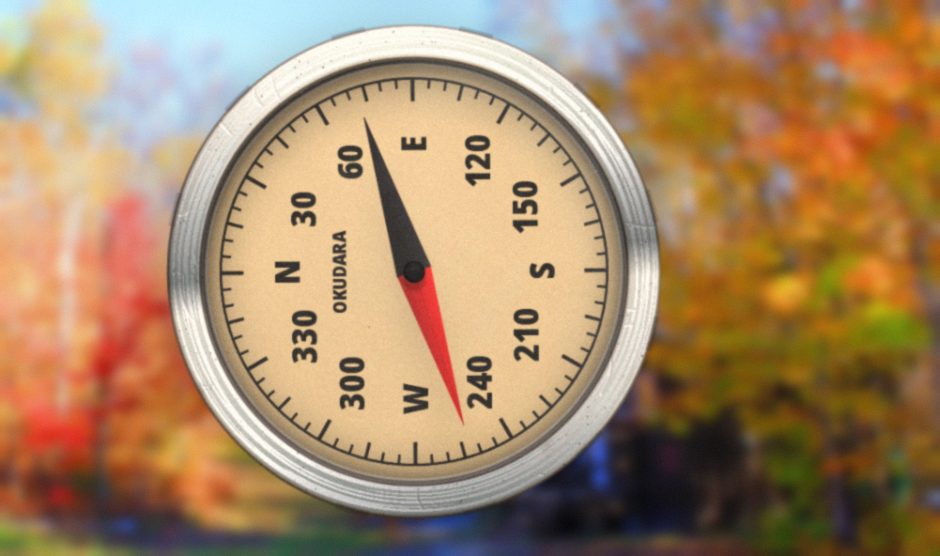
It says 252.5 °
